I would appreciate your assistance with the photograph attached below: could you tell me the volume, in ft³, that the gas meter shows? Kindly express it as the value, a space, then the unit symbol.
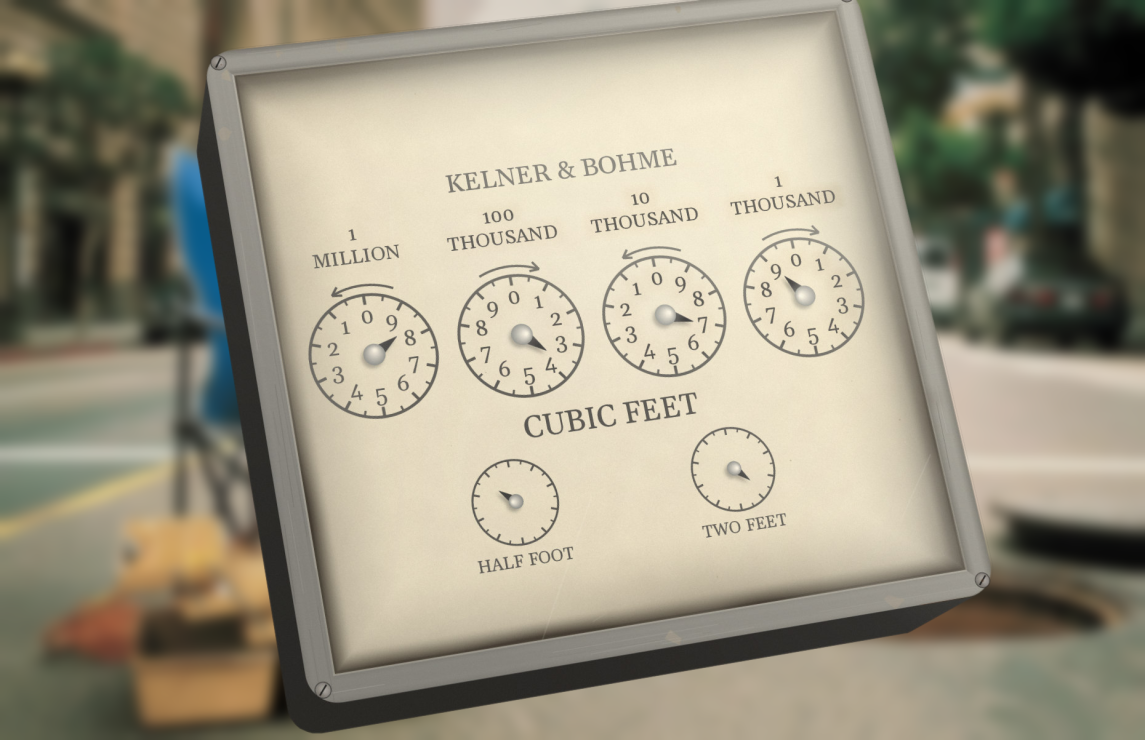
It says 836900 ft³
